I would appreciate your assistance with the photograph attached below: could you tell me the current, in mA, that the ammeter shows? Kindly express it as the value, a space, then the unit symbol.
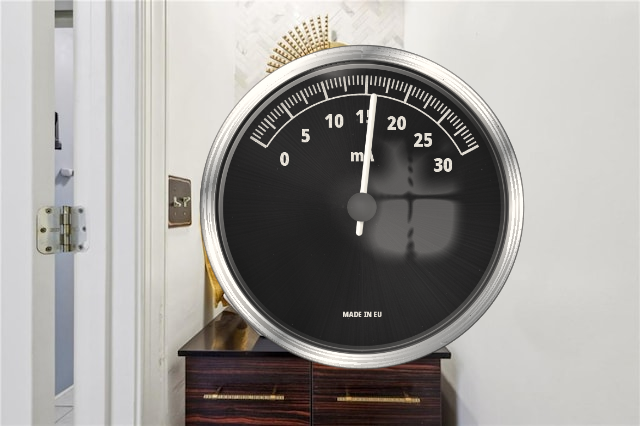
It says 16 mA
